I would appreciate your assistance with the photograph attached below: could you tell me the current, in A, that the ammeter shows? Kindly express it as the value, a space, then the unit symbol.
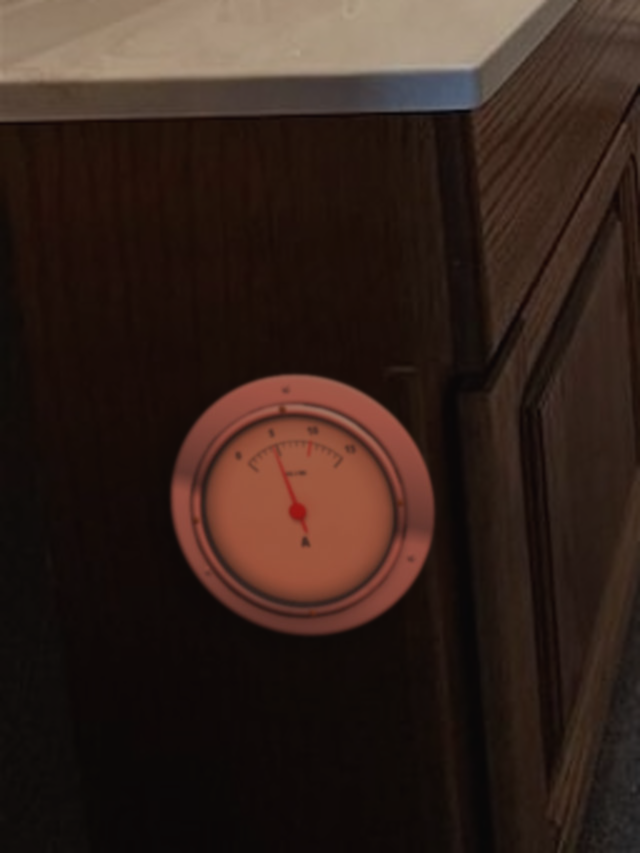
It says 5 A
